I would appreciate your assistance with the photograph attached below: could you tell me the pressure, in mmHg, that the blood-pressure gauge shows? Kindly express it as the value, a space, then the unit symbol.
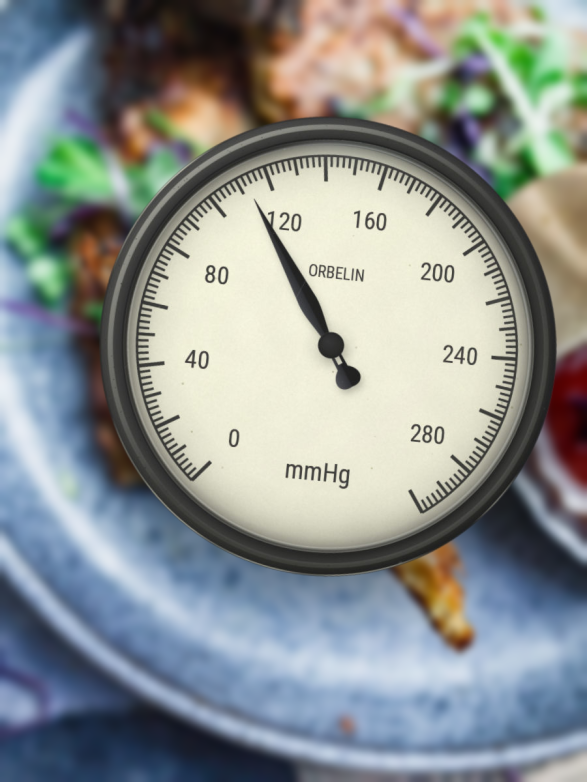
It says 112 mmHg
